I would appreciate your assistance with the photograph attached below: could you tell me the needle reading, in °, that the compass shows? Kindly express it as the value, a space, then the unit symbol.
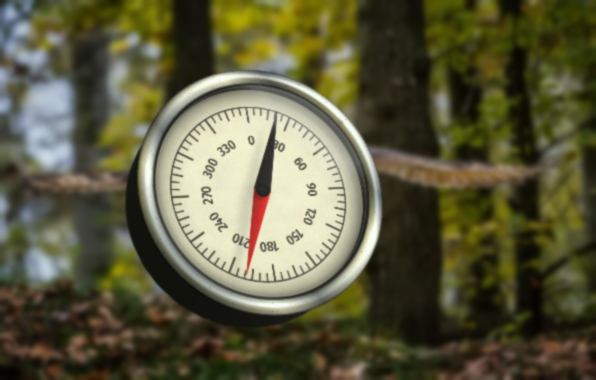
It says 200 °
